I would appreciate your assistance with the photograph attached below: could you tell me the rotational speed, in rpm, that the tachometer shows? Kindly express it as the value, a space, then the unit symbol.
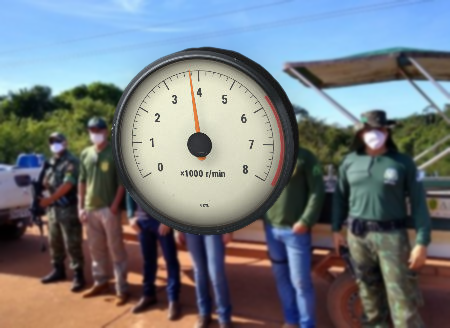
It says 3800 rpm
